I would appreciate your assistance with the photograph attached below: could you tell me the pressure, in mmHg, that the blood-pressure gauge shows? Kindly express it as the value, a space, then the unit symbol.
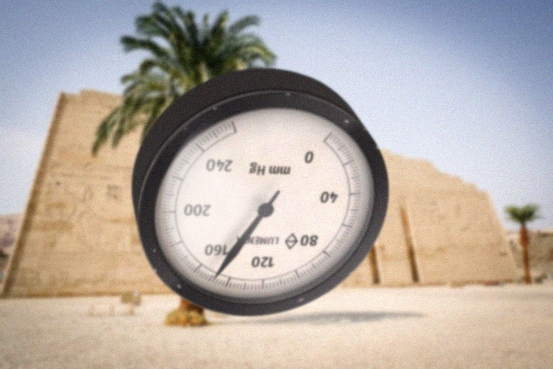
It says 150 mmHg
